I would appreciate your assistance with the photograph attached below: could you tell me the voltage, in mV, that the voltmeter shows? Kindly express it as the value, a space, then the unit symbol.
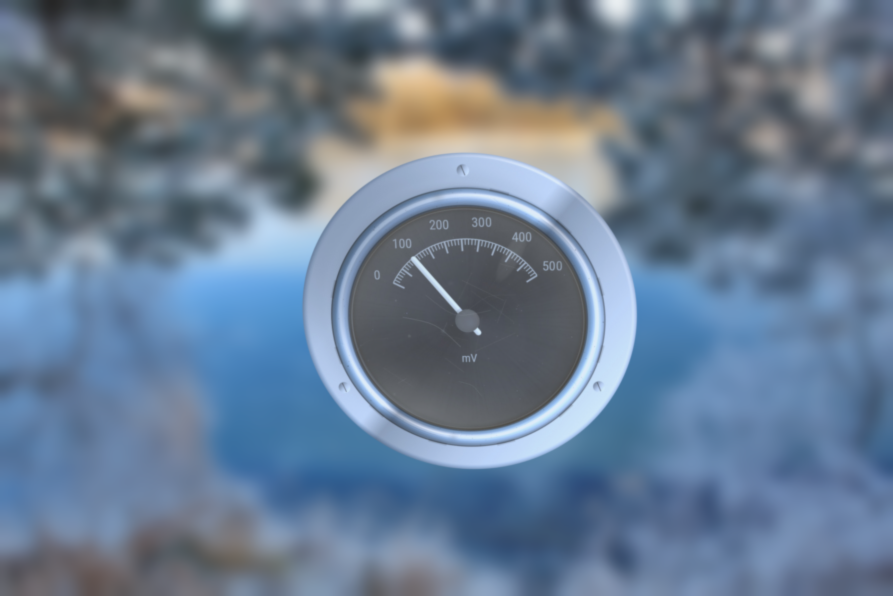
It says 100 mV
